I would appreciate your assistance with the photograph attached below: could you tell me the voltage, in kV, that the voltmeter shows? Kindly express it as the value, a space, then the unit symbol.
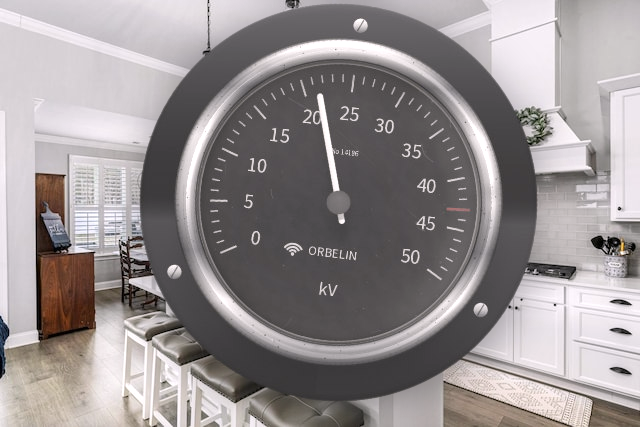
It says 21.5 kV
